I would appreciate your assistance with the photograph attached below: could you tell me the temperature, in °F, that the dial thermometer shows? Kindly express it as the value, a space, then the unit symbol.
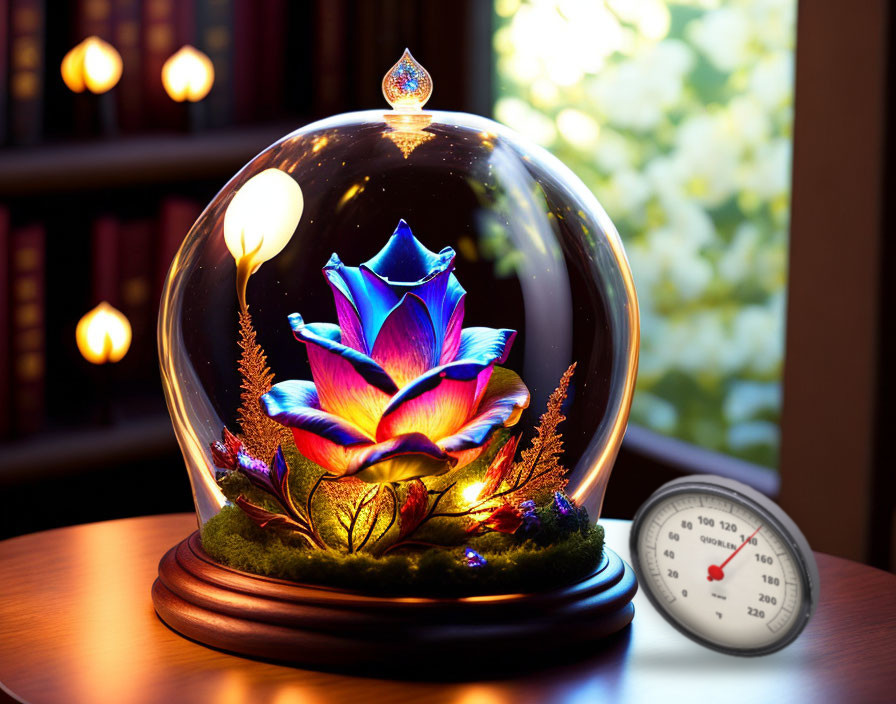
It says 140 °F
